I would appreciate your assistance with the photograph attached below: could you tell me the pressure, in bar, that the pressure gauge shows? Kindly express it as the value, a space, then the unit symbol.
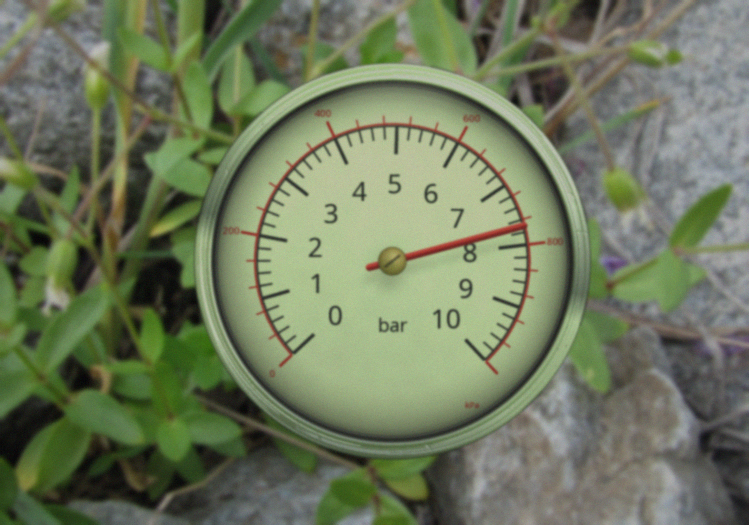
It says 7.7 bar
